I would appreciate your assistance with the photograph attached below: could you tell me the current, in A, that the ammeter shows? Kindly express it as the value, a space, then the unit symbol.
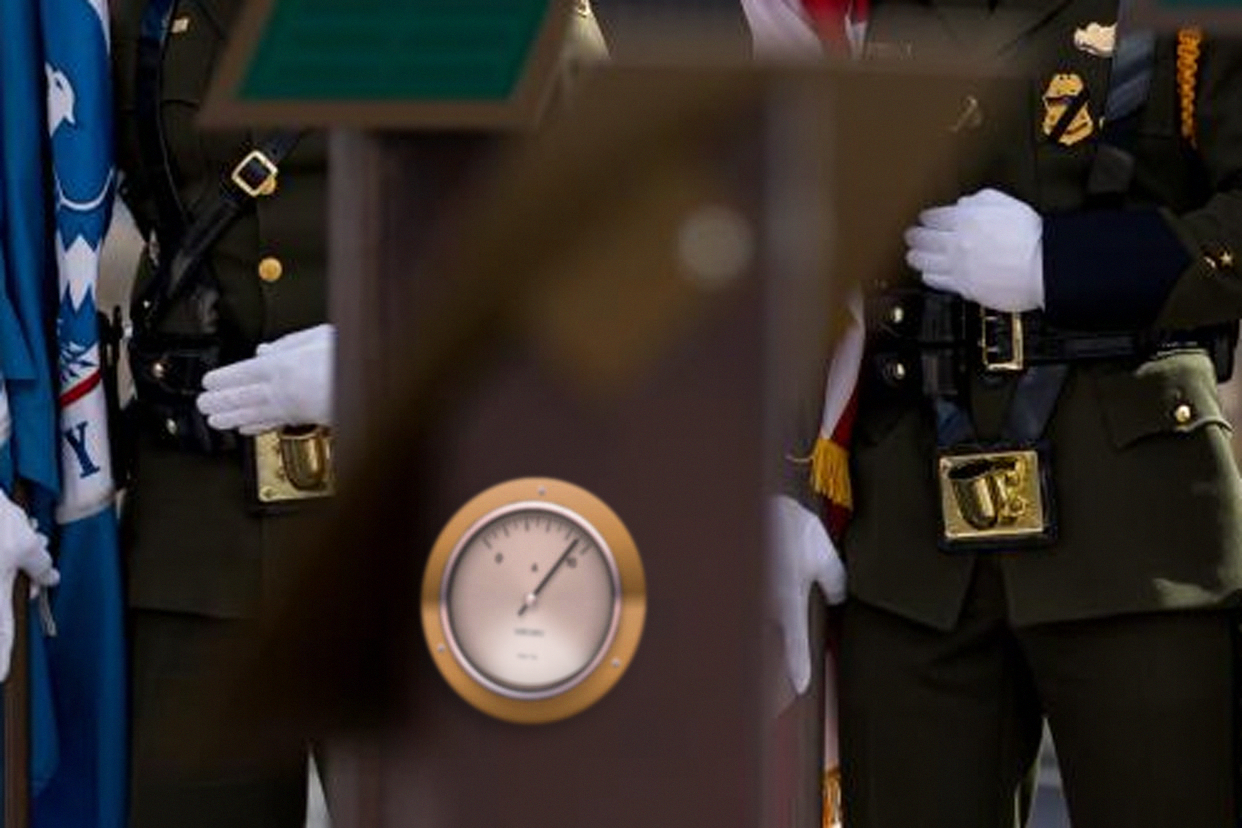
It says 9 A
